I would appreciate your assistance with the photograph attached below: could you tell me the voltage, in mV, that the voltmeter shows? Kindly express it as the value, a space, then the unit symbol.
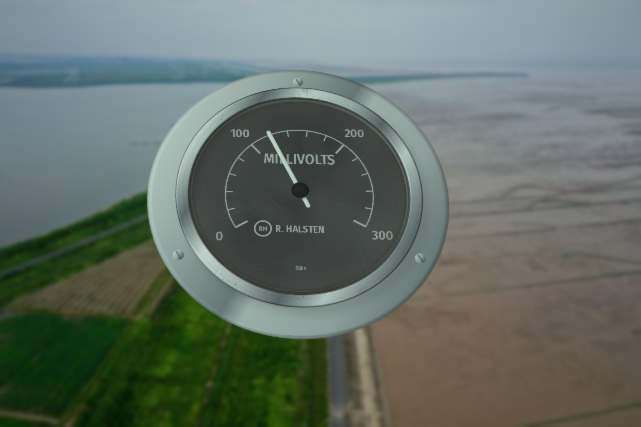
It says 120 mV
